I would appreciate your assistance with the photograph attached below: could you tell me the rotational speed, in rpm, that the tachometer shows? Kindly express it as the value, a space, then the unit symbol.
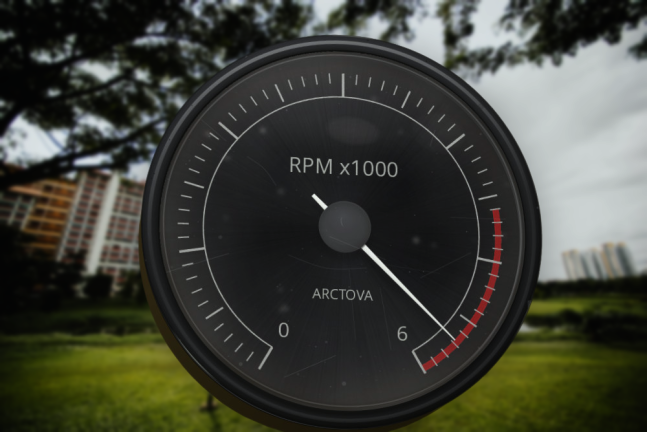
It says 5700 rpm
